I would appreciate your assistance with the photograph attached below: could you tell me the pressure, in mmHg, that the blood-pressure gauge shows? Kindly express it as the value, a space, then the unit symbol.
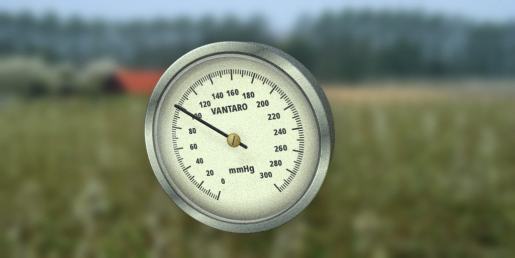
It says 100 mmHg
